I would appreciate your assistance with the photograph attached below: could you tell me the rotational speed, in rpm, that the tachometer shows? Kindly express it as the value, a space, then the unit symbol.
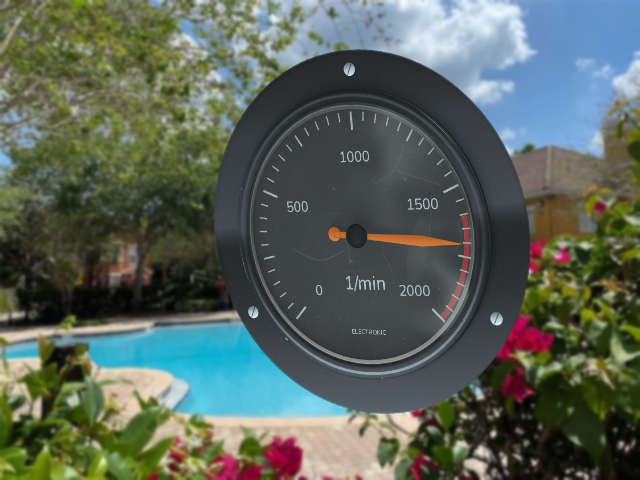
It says 1700 rpm
